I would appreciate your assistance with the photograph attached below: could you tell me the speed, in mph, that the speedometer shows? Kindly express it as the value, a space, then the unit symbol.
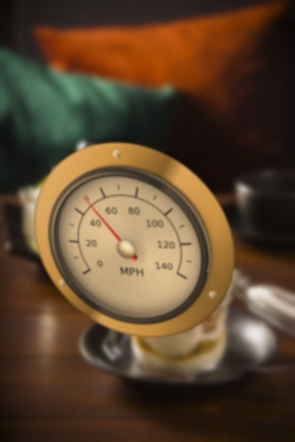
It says 50 mph
